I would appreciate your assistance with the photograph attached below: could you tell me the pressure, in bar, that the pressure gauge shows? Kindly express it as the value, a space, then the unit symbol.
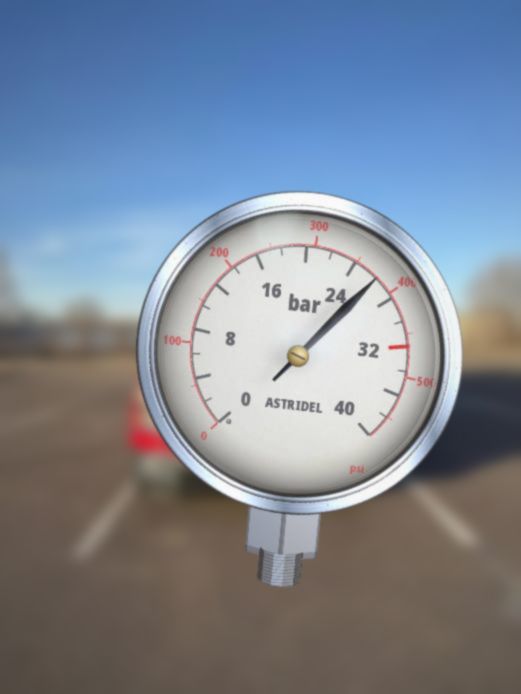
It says 26 bar
